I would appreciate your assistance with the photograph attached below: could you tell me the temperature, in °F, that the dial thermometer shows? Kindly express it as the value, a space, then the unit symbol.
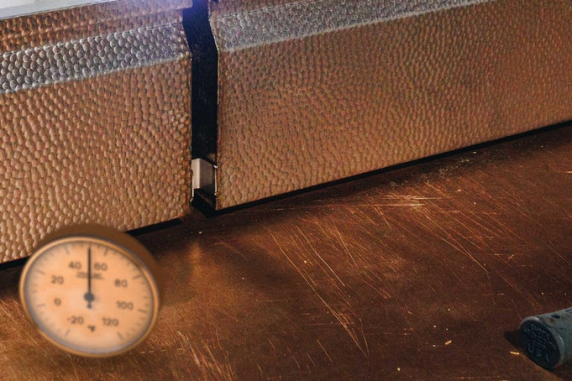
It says 52 °F
